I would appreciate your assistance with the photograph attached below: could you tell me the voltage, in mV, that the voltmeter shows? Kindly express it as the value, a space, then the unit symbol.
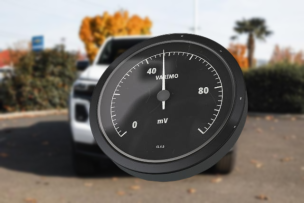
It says 48 mV
